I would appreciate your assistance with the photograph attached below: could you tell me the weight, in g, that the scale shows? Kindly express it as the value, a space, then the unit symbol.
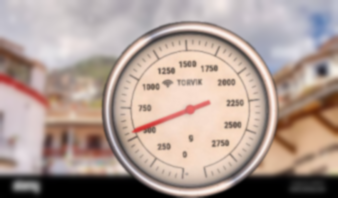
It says 550 g
